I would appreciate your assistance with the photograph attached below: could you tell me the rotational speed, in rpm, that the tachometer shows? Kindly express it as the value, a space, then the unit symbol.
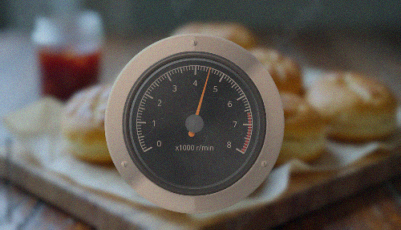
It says 4500 rpm
